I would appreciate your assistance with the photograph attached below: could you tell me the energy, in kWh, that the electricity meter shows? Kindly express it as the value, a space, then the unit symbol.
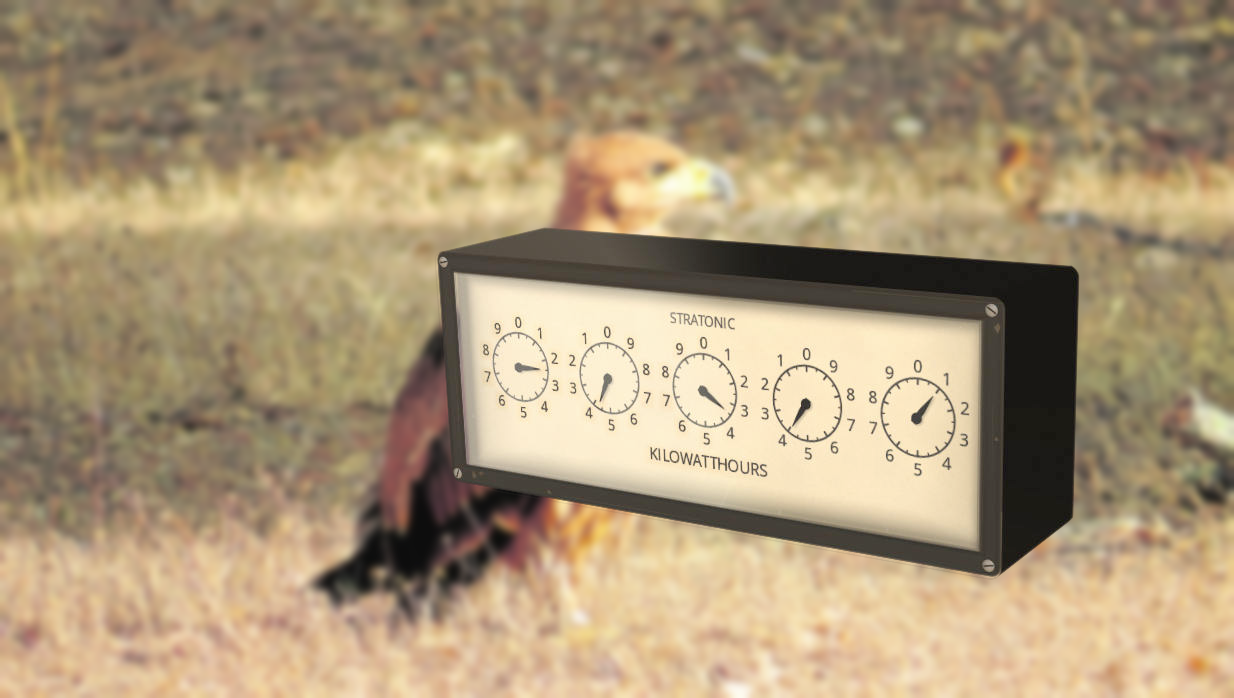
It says 24341 kWh
